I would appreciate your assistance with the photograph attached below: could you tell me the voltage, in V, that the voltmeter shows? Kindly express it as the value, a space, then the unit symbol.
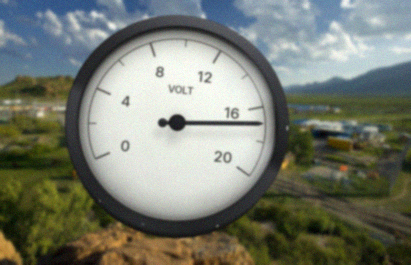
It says 17 V
